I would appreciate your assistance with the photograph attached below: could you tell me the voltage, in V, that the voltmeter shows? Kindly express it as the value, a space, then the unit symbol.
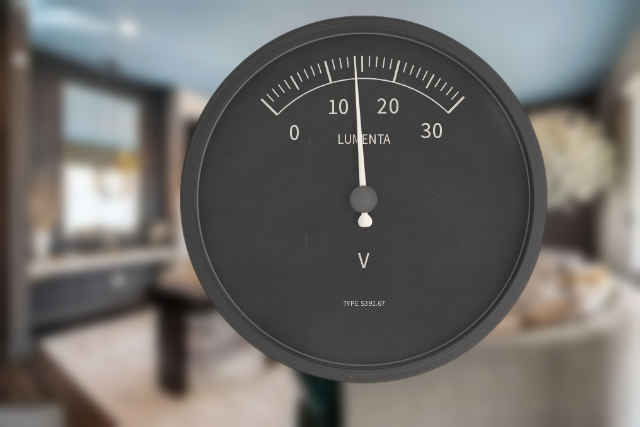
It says 14 V
